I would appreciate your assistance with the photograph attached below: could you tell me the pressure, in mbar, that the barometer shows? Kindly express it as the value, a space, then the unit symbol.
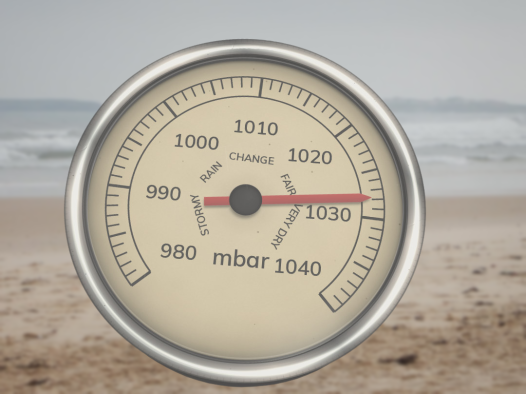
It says 1028 mbar
